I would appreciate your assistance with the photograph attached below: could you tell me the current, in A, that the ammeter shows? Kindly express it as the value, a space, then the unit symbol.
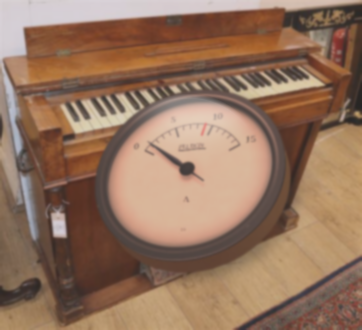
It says 1 A
